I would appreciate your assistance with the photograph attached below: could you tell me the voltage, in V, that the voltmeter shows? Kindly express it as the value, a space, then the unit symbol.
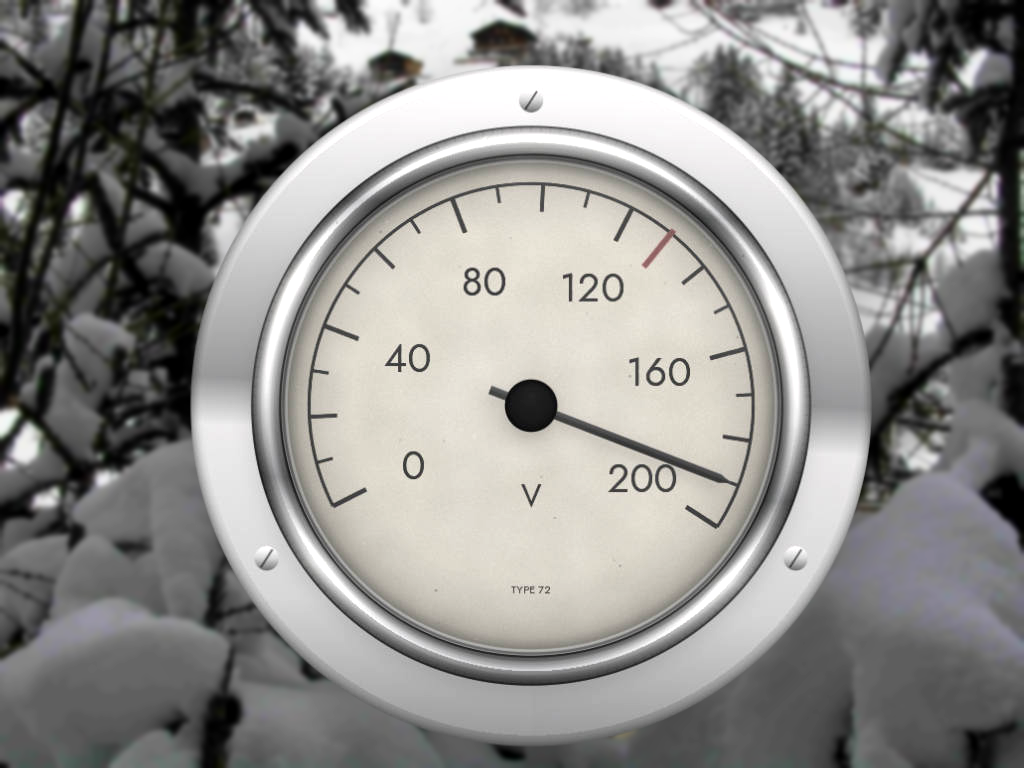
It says 190 V
